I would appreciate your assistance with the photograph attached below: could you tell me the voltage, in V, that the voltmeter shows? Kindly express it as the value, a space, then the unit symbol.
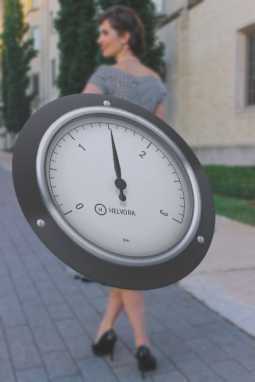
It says 1.5 V
